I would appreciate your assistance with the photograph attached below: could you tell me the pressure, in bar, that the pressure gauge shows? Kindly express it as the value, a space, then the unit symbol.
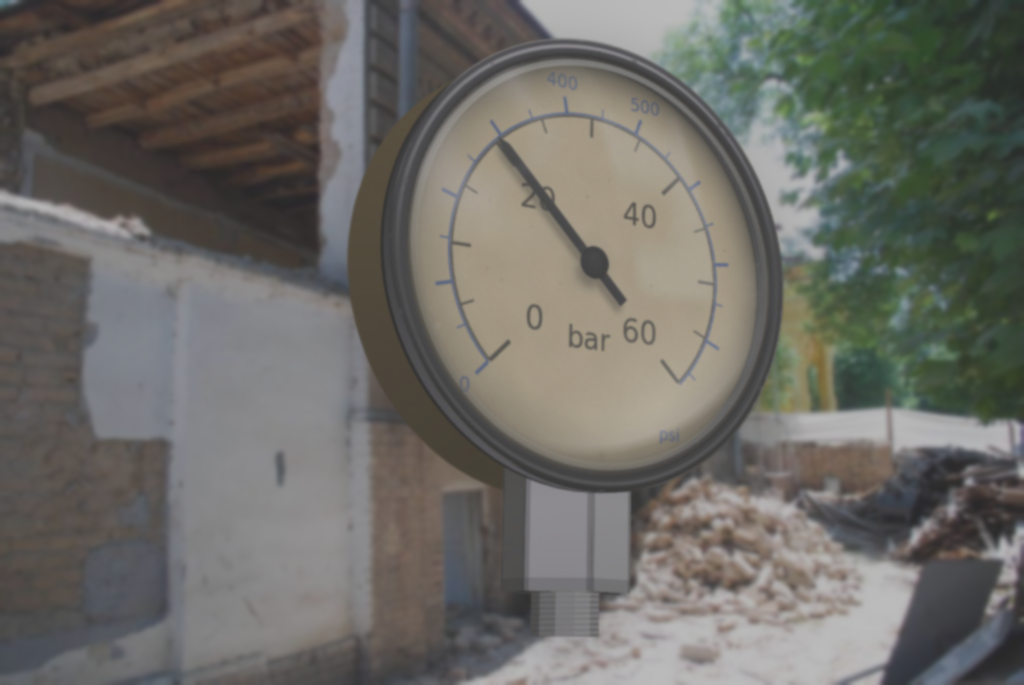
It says 20 bar
